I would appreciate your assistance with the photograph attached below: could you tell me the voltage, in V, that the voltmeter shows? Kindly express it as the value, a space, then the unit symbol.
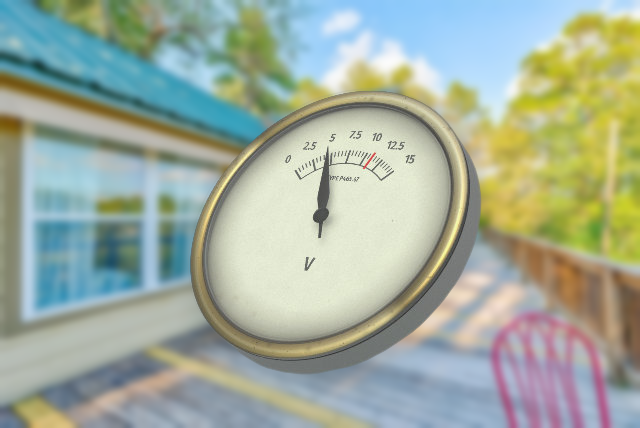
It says 5 V
